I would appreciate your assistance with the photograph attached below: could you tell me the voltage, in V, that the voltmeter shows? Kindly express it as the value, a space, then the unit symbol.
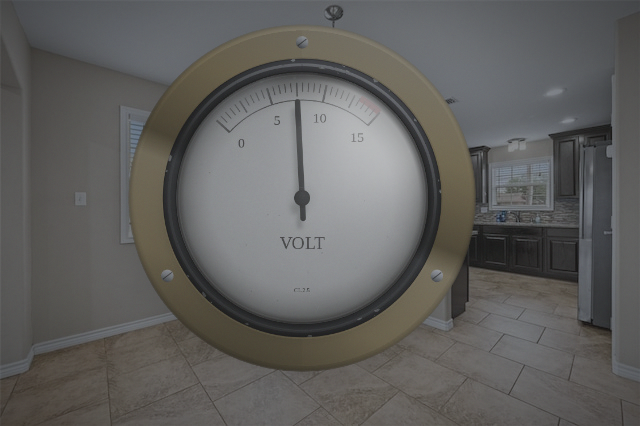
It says 7.5 V
